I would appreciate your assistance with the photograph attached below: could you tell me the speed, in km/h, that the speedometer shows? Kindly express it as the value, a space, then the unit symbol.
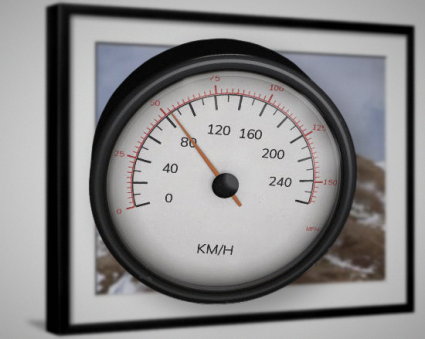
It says 85 km/h
